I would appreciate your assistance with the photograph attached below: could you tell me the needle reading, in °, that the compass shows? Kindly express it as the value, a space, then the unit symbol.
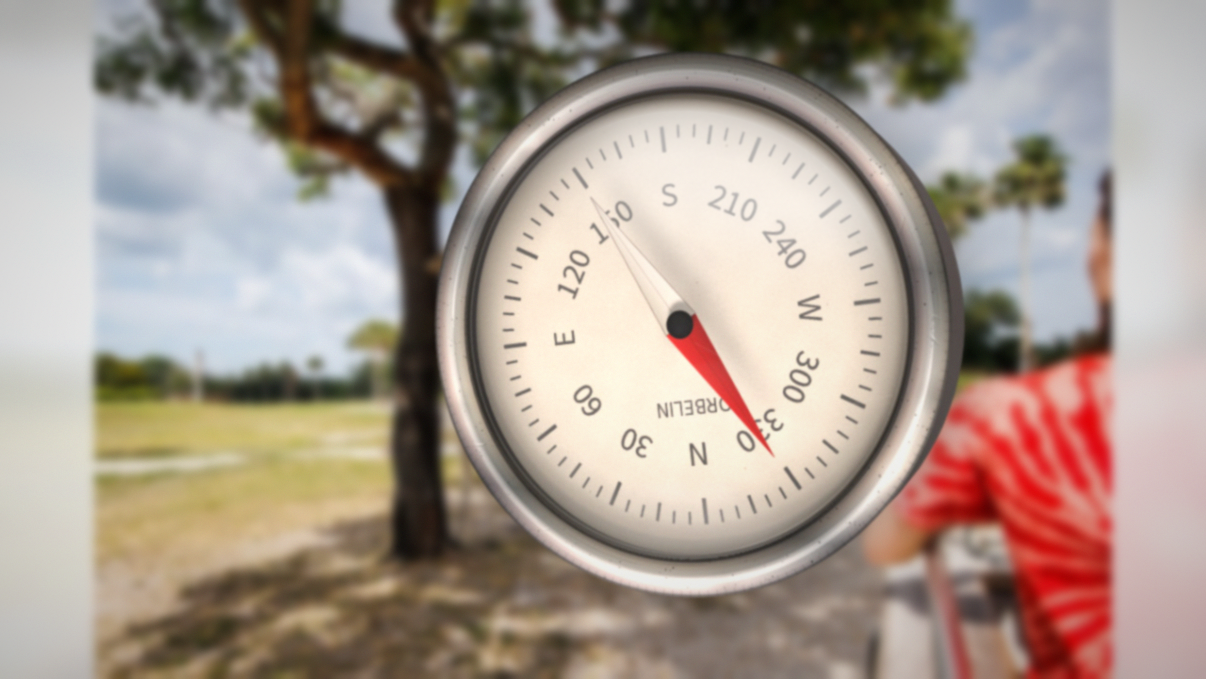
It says 330 °
